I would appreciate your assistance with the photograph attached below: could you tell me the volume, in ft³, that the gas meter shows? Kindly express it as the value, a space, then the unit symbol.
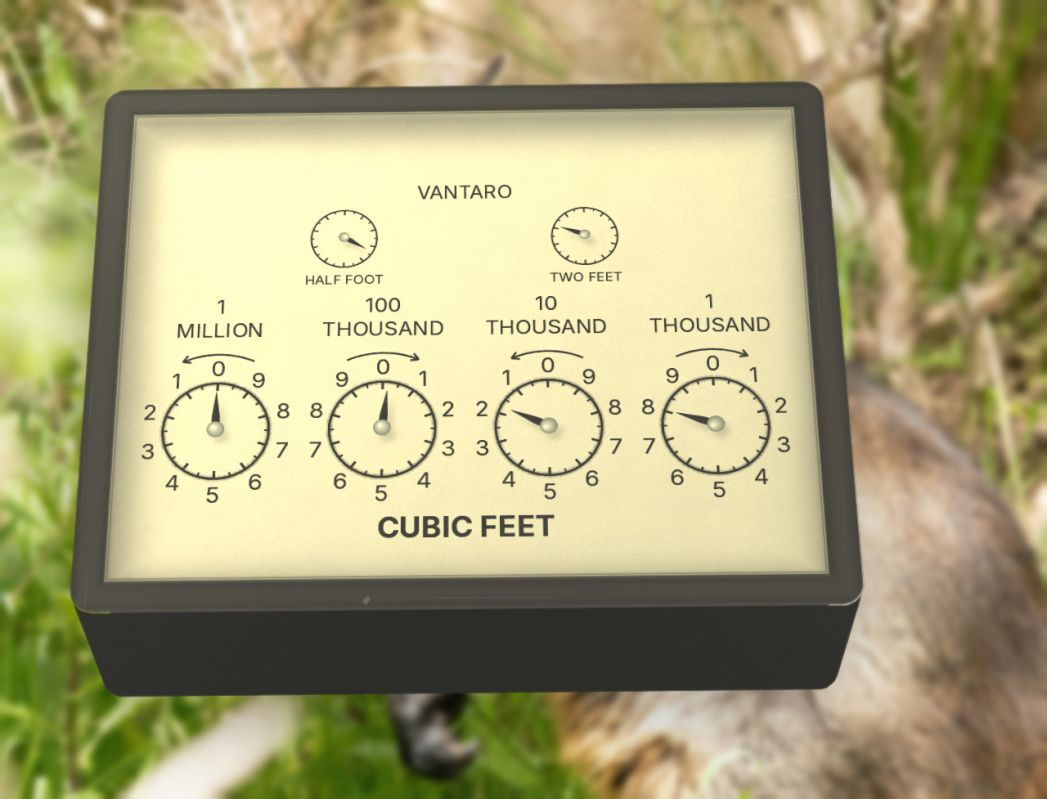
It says 1800 ft³
